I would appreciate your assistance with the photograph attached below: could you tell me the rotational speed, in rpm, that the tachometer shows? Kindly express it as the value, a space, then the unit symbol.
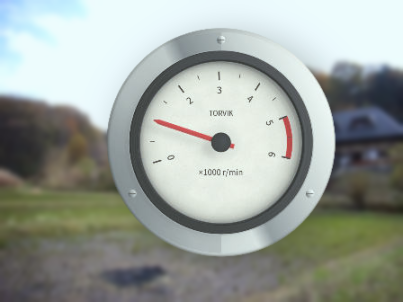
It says 1000 rpm
